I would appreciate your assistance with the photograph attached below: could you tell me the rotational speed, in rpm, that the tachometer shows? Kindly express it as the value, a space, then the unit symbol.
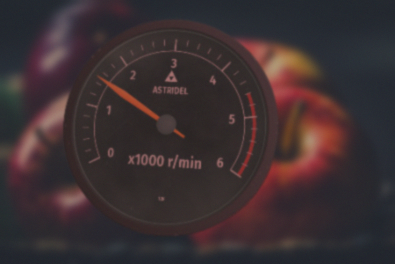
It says 1500 rpm
